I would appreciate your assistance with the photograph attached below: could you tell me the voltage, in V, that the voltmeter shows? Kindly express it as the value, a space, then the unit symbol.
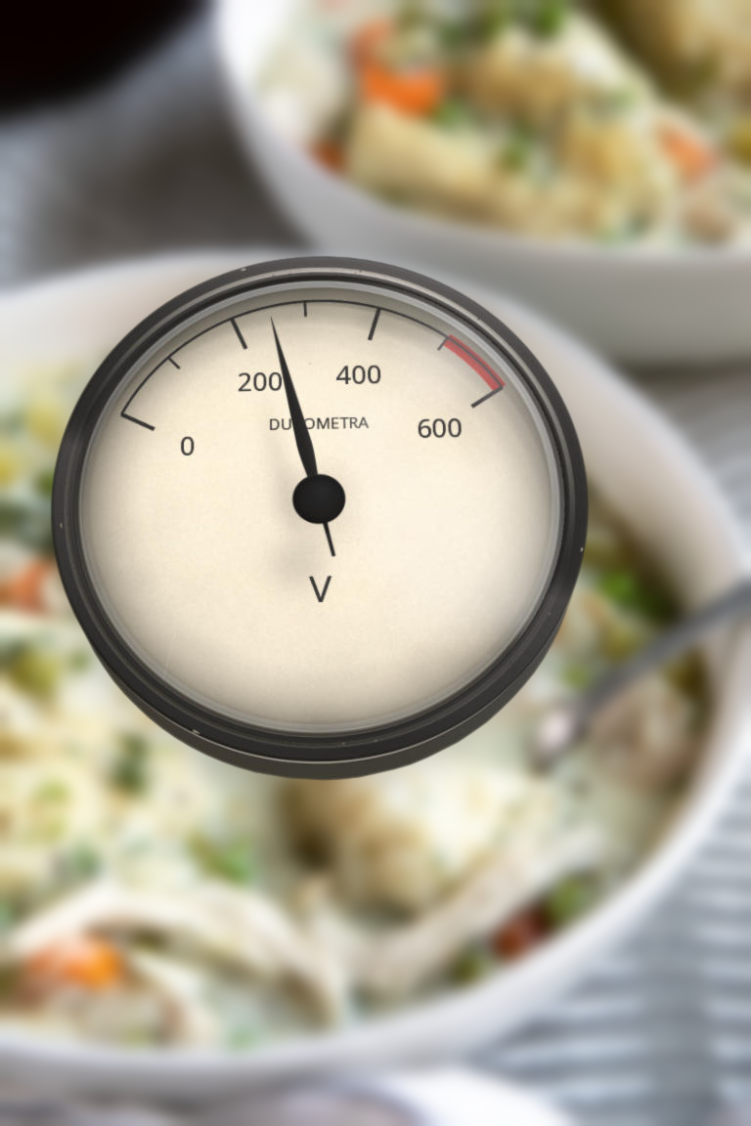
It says 250 V
